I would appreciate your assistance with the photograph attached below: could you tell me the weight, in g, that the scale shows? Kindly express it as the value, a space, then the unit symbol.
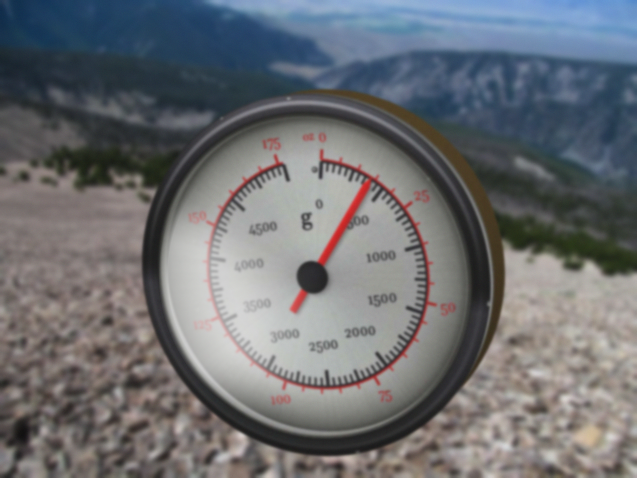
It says 400 g
